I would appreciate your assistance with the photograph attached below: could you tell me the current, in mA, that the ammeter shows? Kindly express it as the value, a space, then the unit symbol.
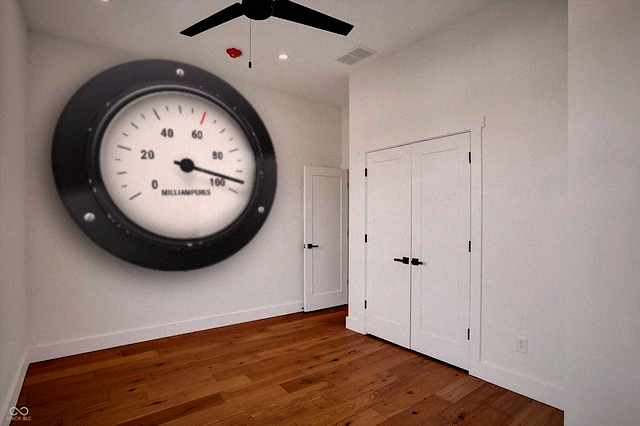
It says 95 mA
